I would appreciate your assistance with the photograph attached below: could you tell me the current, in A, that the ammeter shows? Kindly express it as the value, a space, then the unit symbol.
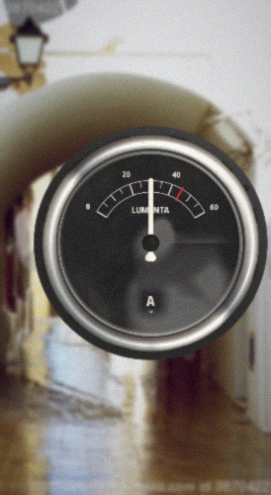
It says 30 A
